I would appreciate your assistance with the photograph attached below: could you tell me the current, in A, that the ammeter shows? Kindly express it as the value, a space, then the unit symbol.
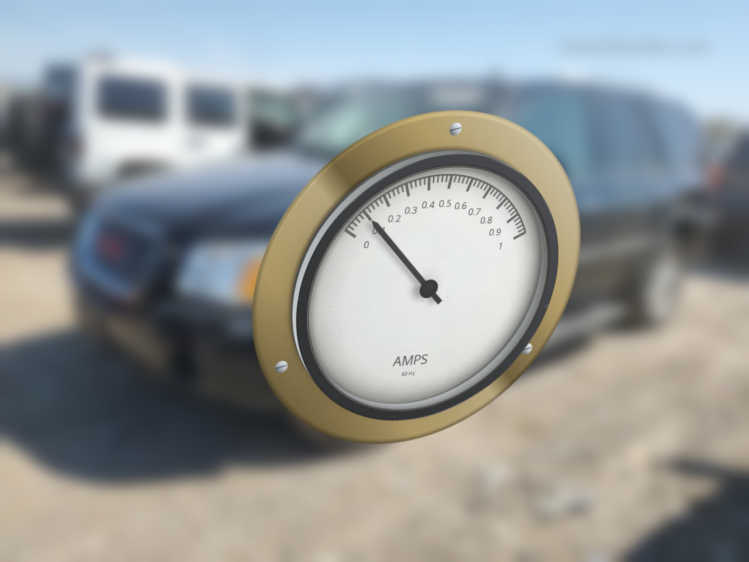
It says 0.1 A
